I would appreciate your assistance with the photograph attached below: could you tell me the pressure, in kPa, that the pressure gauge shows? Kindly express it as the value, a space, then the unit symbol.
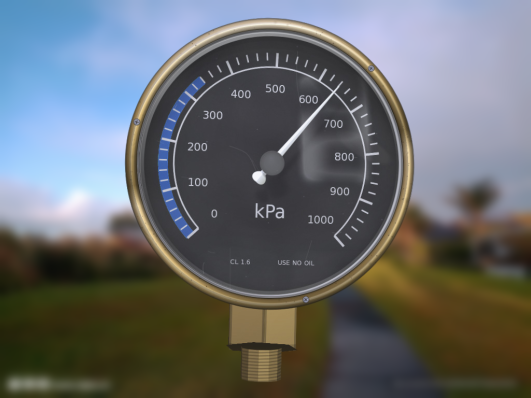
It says 640 kPa
